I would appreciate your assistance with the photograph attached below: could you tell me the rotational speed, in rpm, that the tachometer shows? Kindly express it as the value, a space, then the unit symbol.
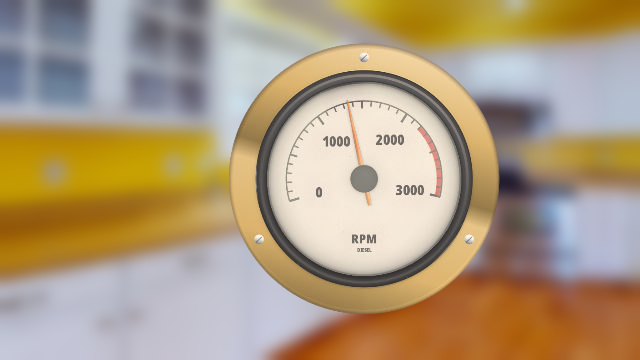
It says 1350 rpm
